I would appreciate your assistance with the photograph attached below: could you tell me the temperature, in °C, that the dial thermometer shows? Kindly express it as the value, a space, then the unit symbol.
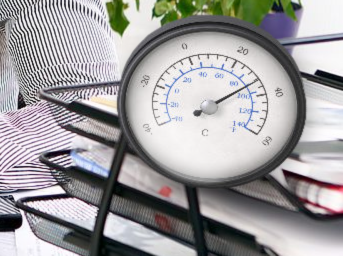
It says 32 °C
